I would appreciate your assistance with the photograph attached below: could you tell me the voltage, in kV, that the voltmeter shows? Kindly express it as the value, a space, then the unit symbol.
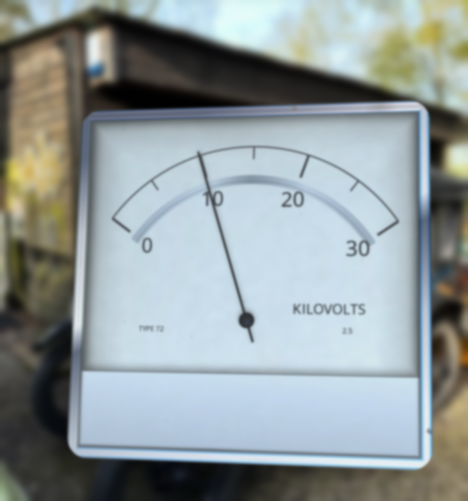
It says 10 kV
